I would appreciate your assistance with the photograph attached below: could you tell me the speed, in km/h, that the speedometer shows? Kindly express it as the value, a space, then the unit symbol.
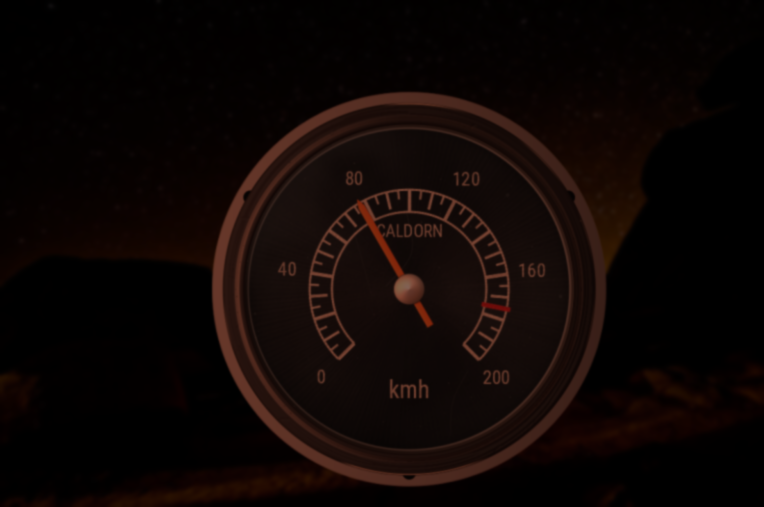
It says 77.5 km/h
